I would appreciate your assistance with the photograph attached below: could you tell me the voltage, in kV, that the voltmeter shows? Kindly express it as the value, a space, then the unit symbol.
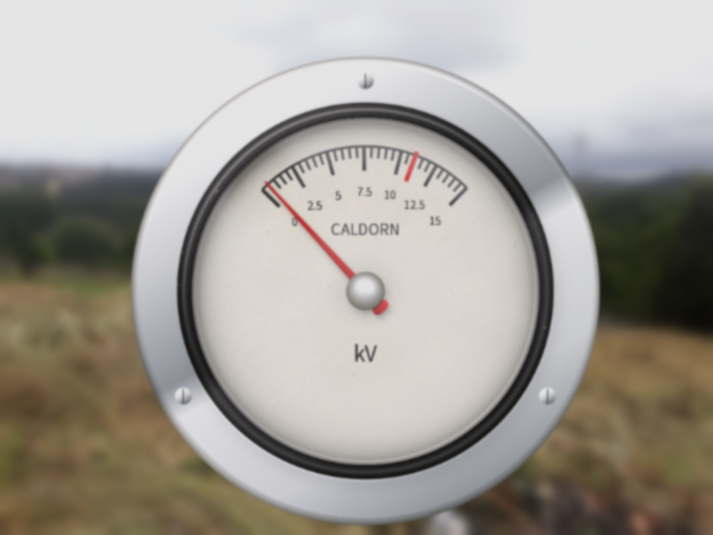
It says 0.5 kV
